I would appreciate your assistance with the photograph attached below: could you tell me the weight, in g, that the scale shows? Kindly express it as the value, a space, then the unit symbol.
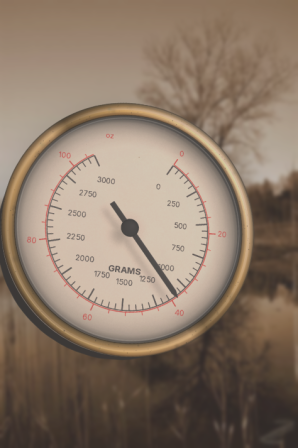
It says 1100 g
